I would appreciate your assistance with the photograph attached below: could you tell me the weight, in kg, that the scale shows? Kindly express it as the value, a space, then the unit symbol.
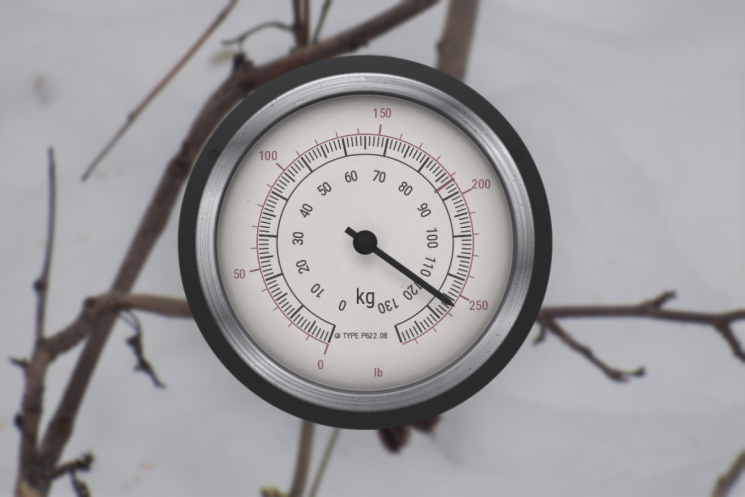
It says 116 kg
